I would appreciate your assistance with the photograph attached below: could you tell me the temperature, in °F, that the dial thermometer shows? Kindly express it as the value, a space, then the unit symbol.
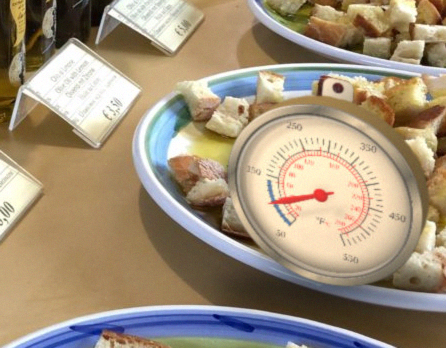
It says 100 °F
